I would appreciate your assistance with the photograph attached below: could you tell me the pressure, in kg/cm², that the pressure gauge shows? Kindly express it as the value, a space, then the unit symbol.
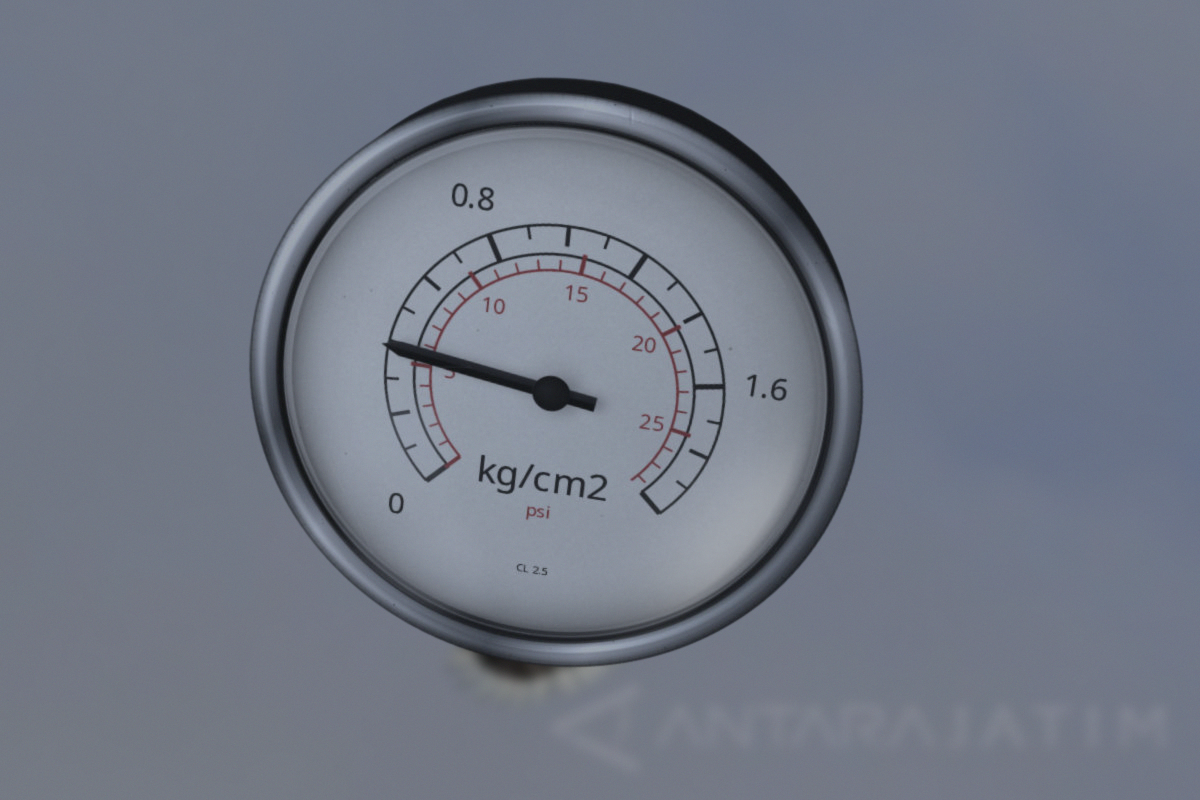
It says 0.4 kg/cm²
